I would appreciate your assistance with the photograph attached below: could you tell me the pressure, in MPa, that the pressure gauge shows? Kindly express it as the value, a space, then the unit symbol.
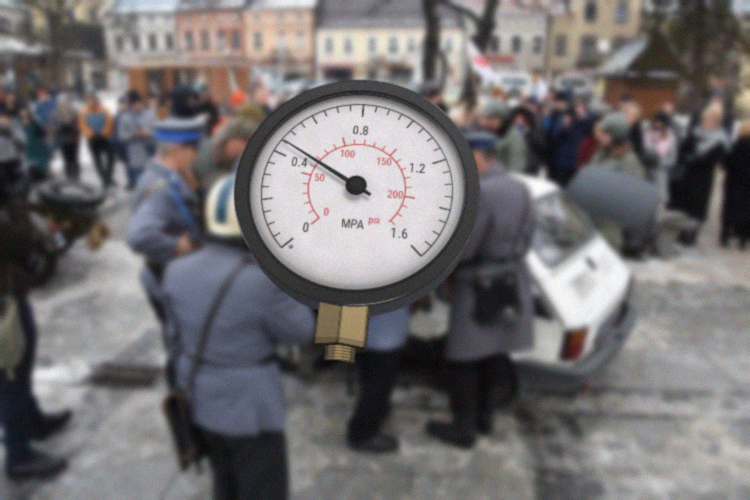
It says 0.45 MPa
